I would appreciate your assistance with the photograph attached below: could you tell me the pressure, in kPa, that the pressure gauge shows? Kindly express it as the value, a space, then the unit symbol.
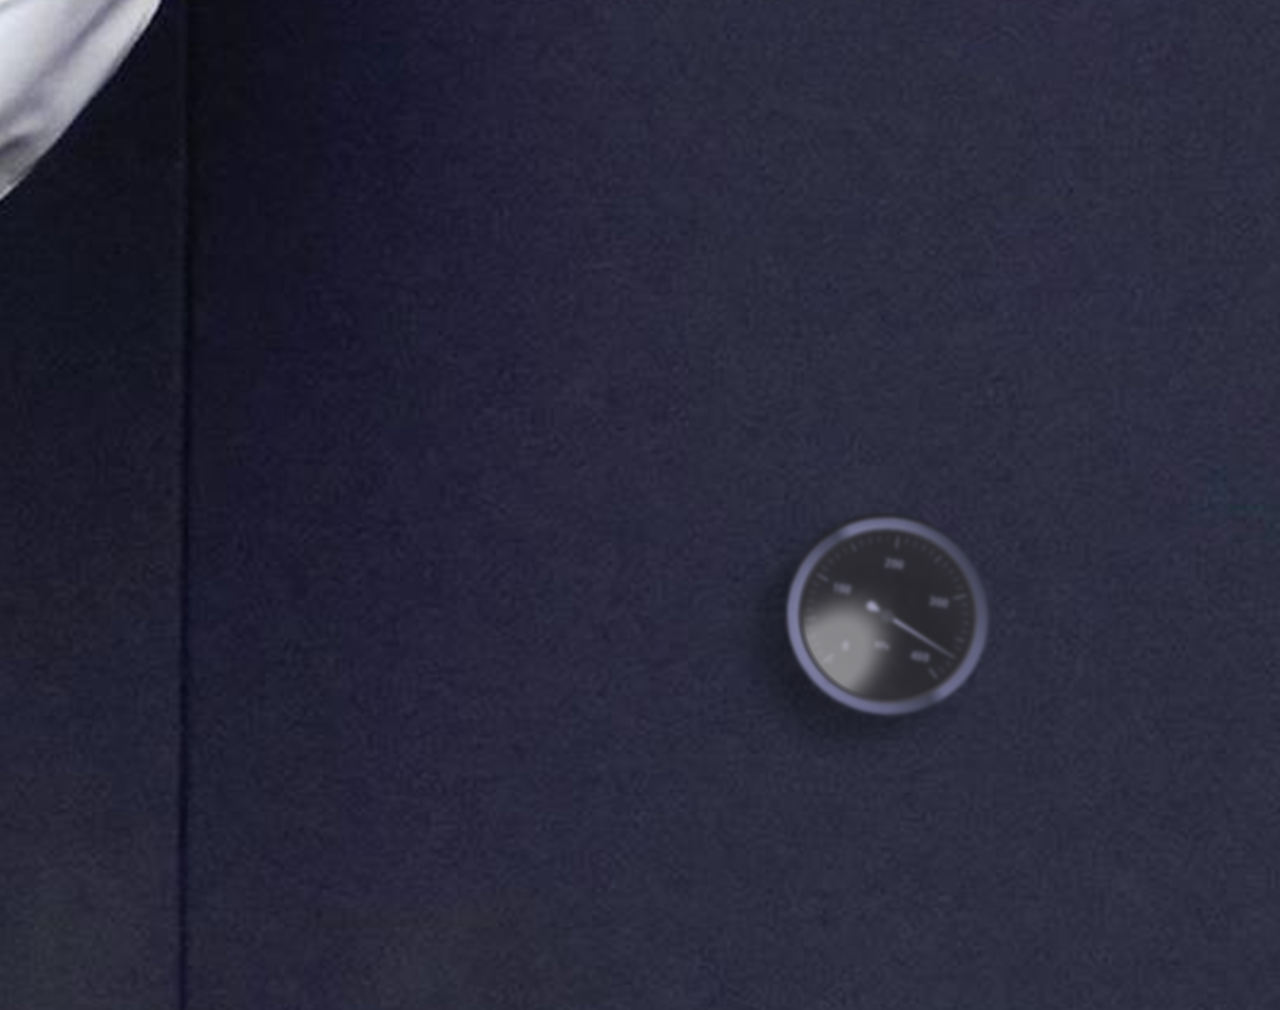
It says 370 kPa
